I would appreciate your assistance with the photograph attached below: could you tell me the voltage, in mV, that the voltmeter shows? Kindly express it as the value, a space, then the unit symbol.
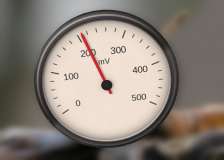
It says 210 mV
